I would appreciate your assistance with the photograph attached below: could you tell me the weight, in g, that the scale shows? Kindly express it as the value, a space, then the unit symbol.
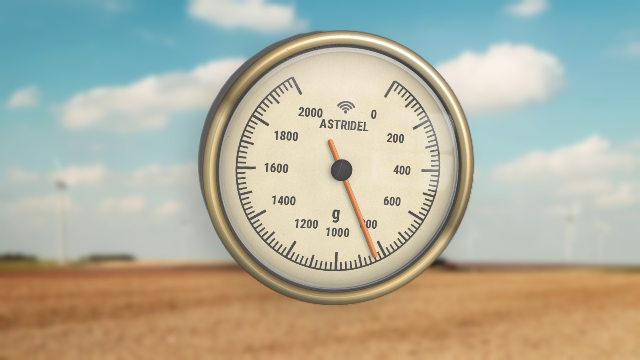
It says 840 g
